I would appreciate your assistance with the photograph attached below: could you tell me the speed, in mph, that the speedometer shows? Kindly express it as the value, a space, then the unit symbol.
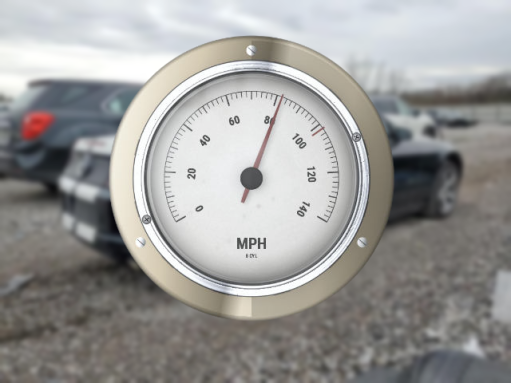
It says 82 mph
